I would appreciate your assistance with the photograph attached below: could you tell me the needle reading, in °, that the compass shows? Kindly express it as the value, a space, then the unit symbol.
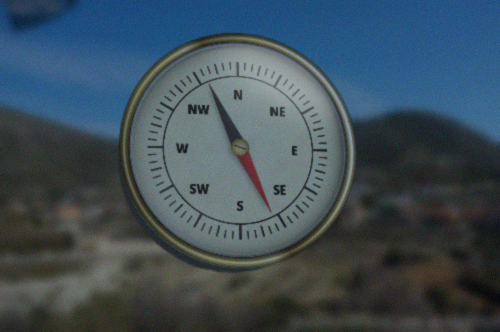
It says 155 °
